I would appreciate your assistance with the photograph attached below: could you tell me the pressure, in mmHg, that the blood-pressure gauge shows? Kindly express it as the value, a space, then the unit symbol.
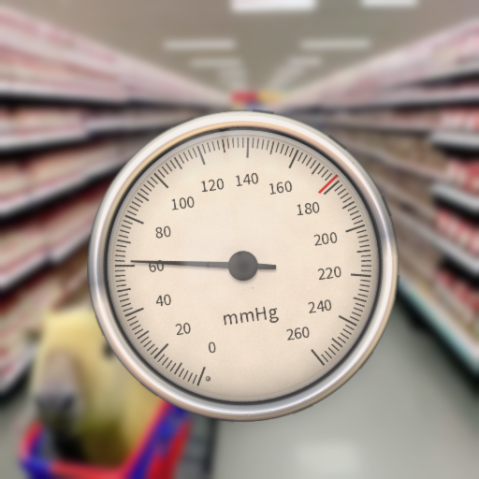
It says 62 mmHg
